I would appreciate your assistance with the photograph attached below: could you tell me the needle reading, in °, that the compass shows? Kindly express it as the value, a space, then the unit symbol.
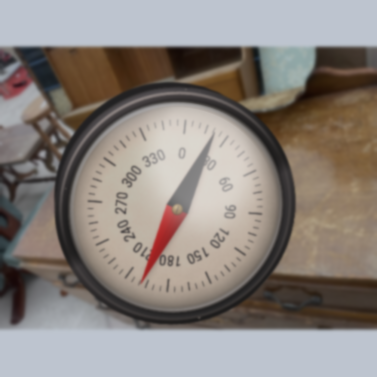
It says 200 °
